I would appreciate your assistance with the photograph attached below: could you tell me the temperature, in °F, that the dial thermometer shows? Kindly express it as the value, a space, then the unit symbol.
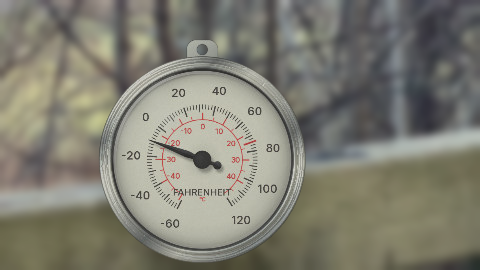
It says -10 °F
